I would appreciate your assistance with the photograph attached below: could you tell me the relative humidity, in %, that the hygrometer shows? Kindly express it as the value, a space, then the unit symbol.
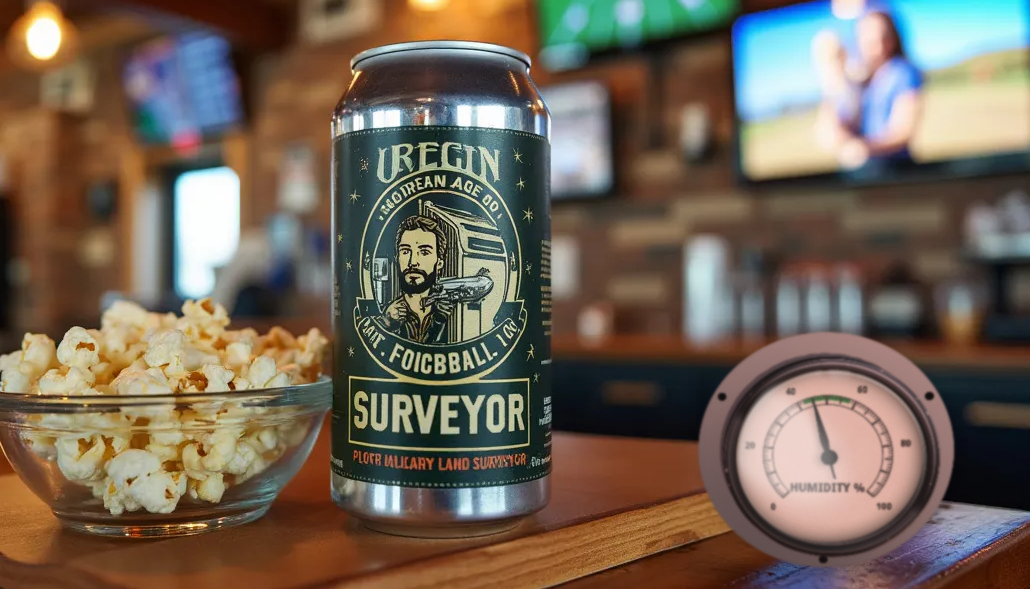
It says 45 %
